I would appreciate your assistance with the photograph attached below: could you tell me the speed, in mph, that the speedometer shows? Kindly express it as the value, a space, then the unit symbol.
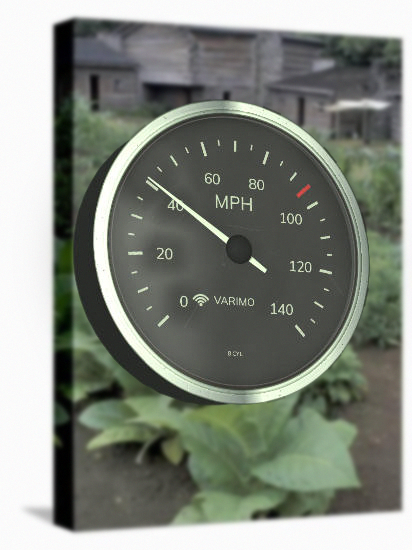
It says 40 mph
